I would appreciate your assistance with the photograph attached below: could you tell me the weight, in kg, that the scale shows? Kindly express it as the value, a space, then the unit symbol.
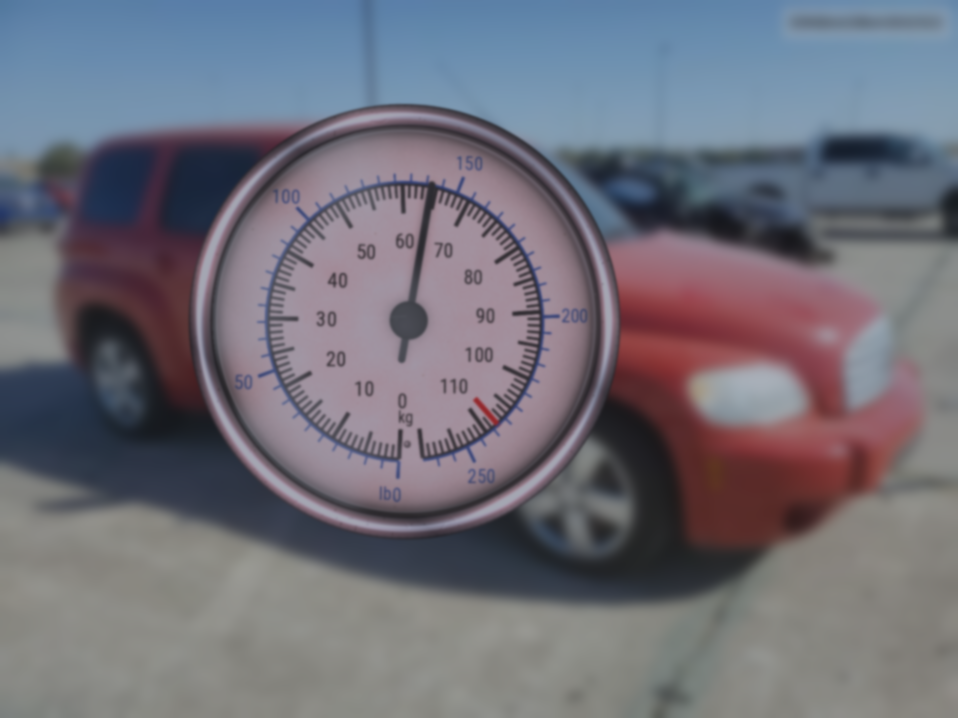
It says 64 kg
